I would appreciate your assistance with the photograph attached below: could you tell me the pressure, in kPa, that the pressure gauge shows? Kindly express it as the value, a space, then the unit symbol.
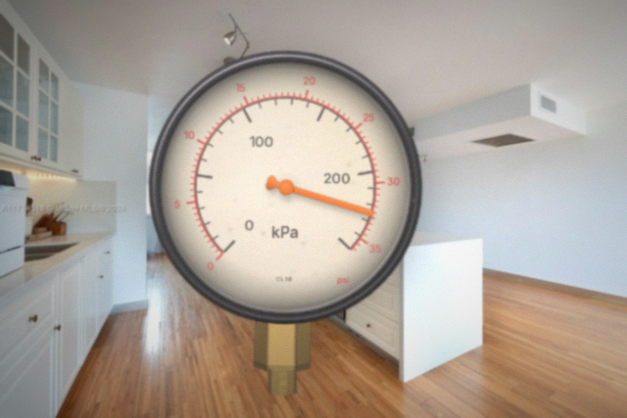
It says 225 kPa
